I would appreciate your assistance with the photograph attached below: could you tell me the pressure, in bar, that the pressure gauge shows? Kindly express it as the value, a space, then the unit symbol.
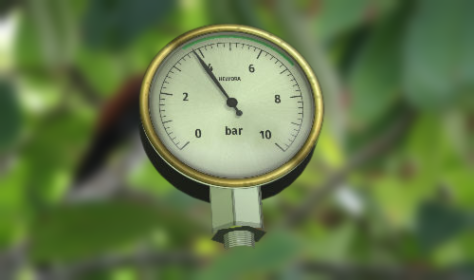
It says 3.8 bar
